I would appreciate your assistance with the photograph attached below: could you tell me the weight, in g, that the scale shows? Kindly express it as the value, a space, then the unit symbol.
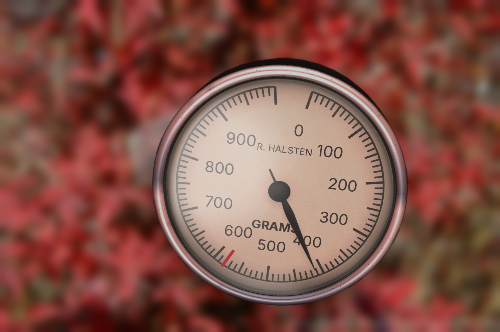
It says 410 g
